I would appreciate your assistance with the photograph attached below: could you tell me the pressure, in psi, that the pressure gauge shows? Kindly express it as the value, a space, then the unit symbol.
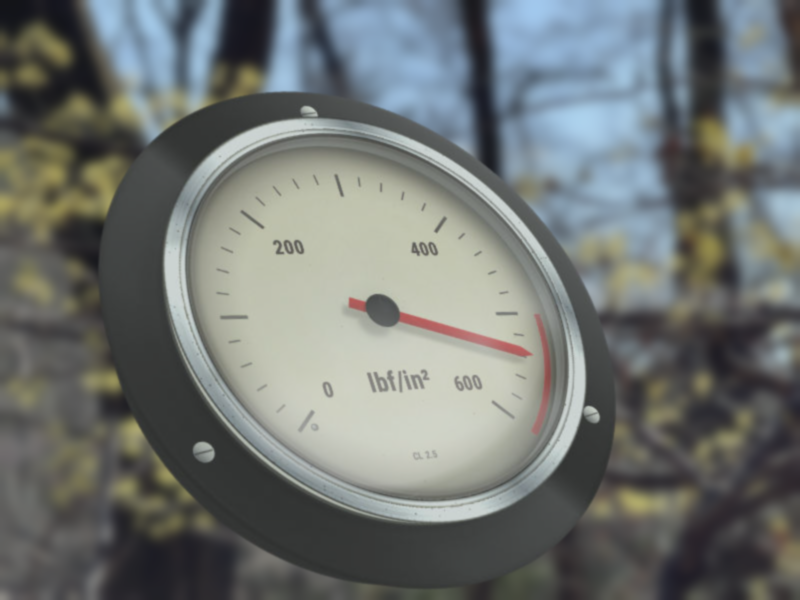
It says 540 psi
